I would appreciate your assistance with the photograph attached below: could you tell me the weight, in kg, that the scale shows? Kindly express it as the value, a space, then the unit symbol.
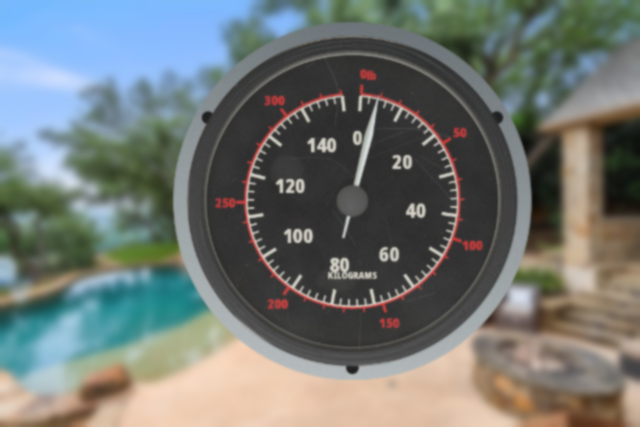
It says 4 kg
